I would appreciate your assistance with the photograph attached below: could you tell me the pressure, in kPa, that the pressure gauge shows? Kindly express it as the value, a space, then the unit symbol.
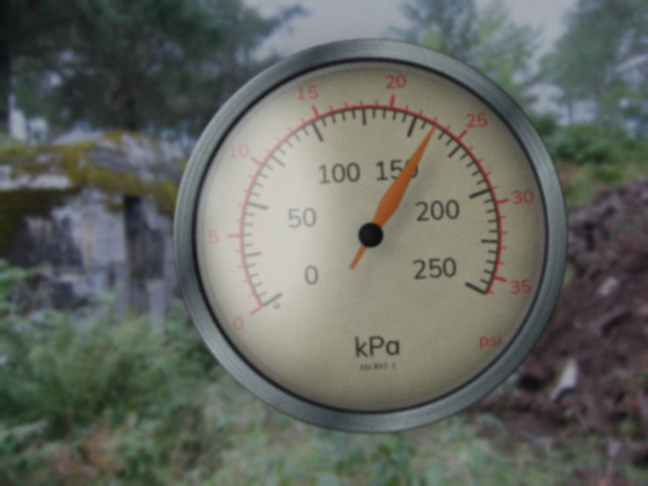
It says 160 kPa
